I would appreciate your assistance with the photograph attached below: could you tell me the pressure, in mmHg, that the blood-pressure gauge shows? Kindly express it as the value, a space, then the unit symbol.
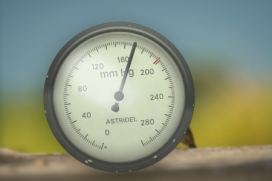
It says 170 mmHg
